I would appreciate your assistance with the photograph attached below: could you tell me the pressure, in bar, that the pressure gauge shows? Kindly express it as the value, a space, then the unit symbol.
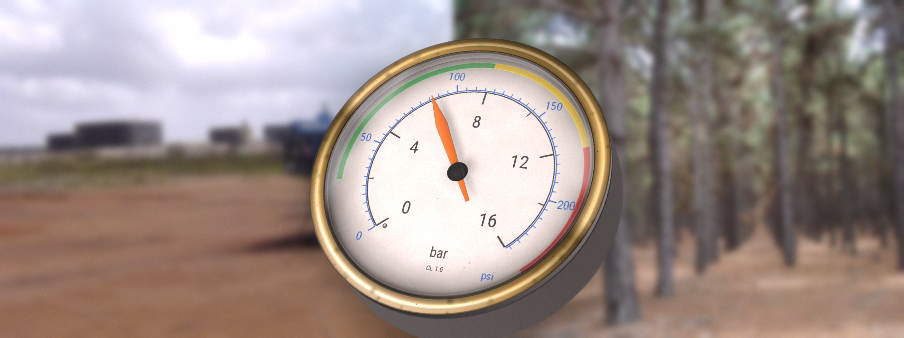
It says 6 bar
